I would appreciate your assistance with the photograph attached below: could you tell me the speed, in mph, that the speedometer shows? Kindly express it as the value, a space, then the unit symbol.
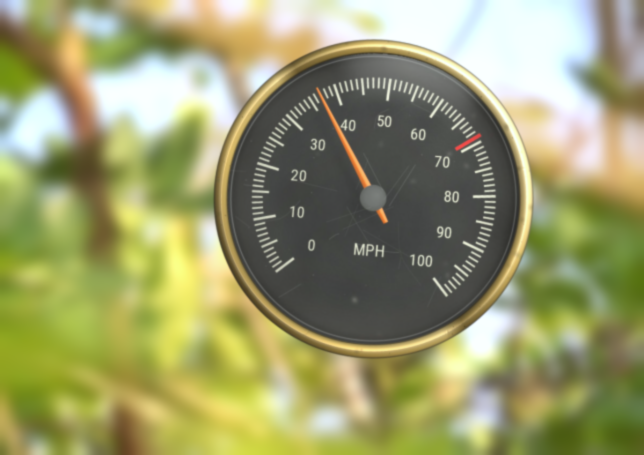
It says 37 mph
